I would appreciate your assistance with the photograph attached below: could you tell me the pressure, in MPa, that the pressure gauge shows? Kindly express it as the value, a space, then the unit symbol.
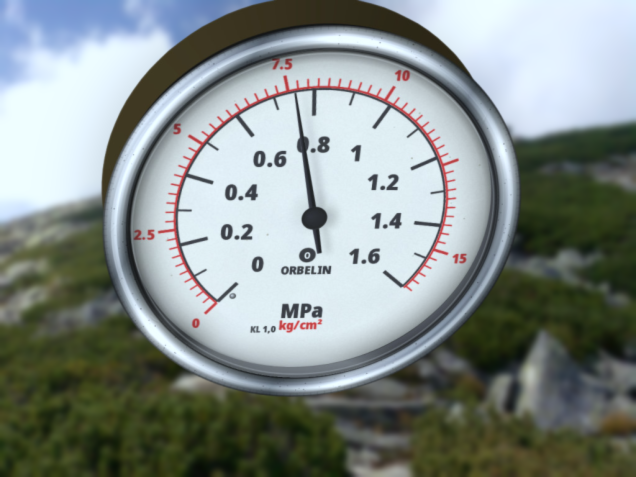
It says 0.75 MPa
